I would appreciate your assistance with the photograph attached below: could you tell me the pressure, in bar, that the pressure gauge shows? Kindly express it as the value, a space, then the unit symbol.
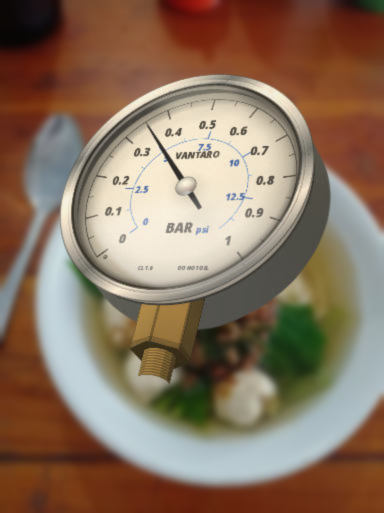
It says 0.35 bar
